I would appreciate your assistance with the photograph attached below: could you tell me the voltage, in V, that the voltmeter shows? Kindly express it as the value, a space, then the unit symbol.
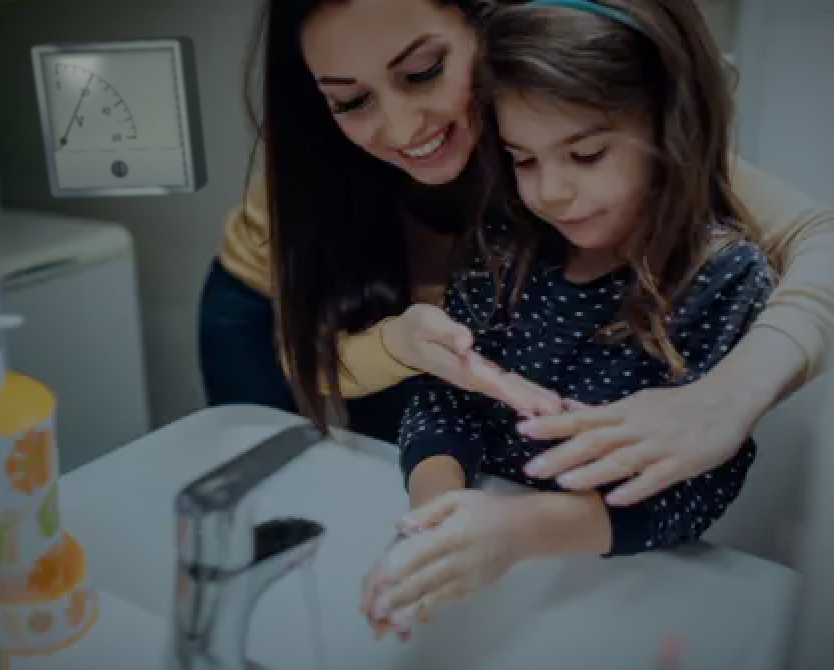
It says 20 V
